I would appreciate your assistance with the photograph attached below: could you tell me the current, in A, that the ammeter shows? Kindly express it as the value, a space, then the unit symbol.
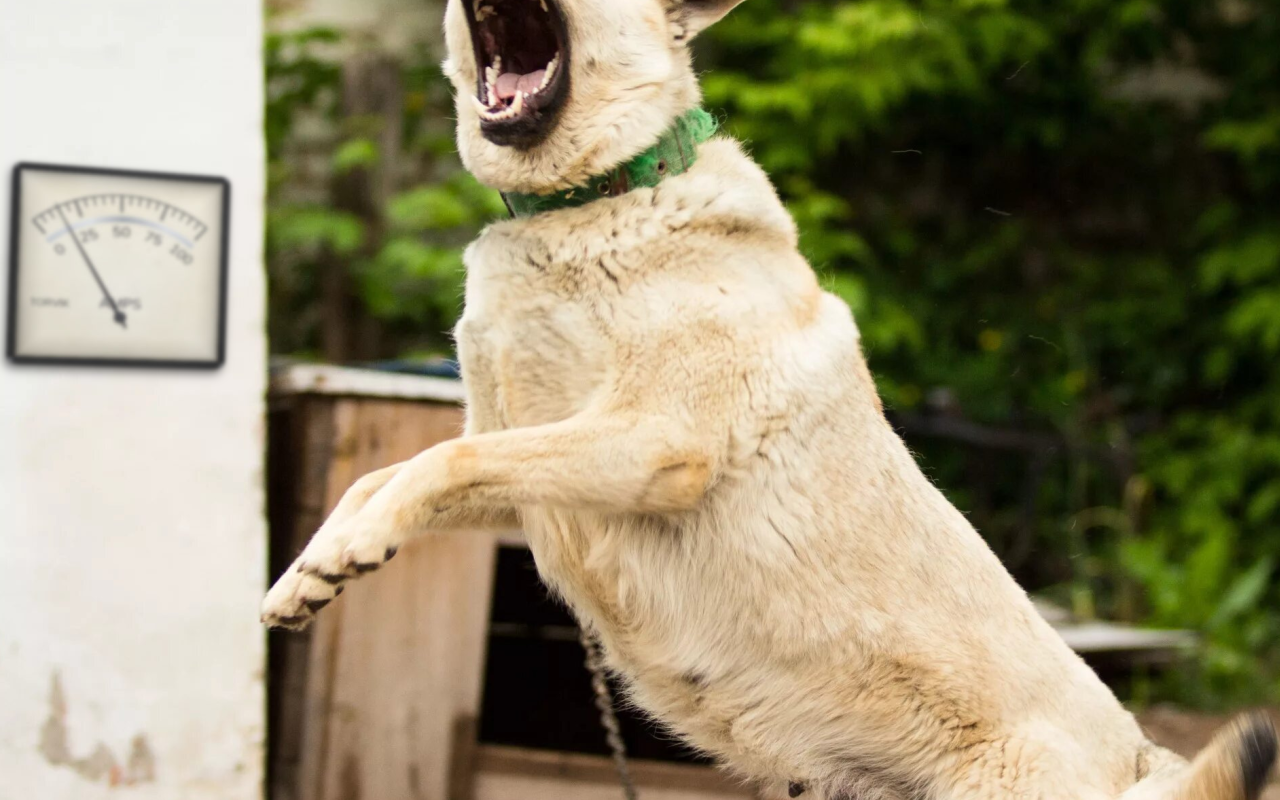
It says 15 A
